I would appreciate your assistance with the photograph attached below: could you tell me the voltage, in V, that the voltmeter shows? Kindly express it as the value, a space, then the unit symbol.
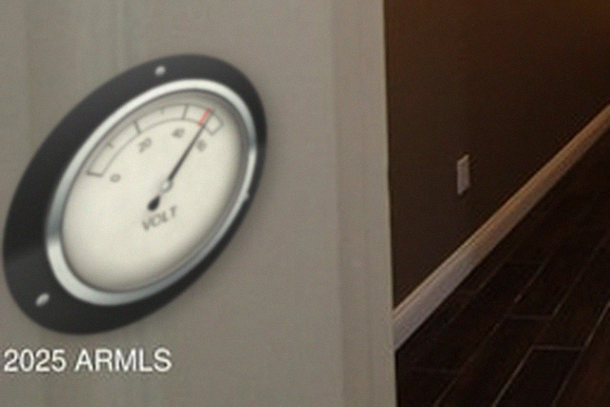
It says 50 V
